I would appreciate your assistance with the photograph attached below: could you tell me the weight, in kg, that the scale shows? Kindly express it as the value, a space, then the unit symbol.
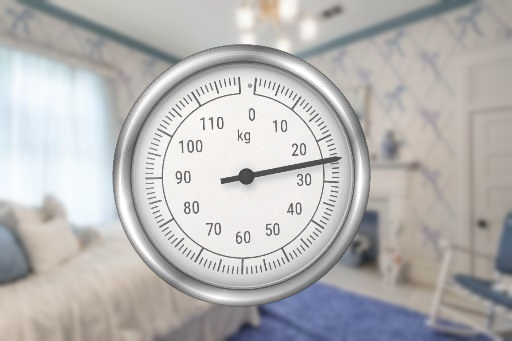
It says 25 kg
